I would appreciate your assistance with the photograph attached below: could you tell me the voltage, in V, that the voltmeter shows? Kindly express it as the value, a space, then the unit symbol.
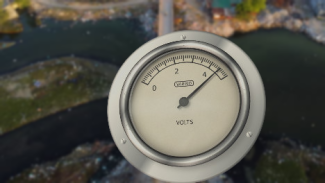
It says 4.5 V
